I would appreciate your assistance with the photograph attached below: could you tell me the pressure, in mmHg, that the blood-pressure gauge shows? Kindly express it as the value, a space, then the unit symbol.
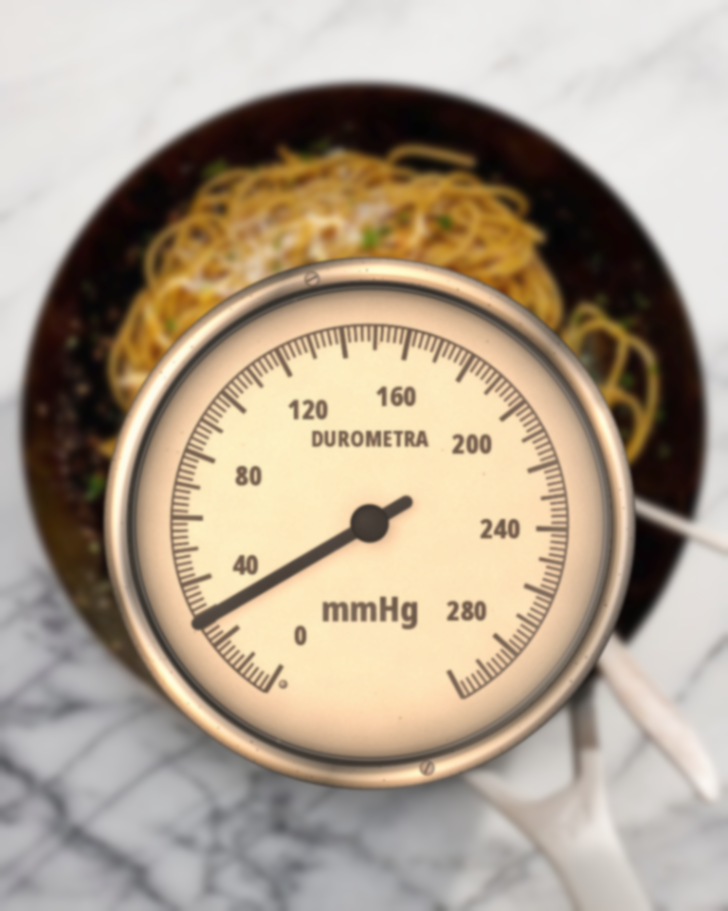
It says 28 mmHg
